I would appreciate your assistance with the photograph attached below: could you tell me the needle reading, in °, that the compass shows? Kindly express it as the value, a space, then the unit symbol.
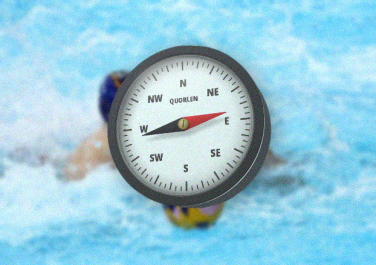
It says 80 °
